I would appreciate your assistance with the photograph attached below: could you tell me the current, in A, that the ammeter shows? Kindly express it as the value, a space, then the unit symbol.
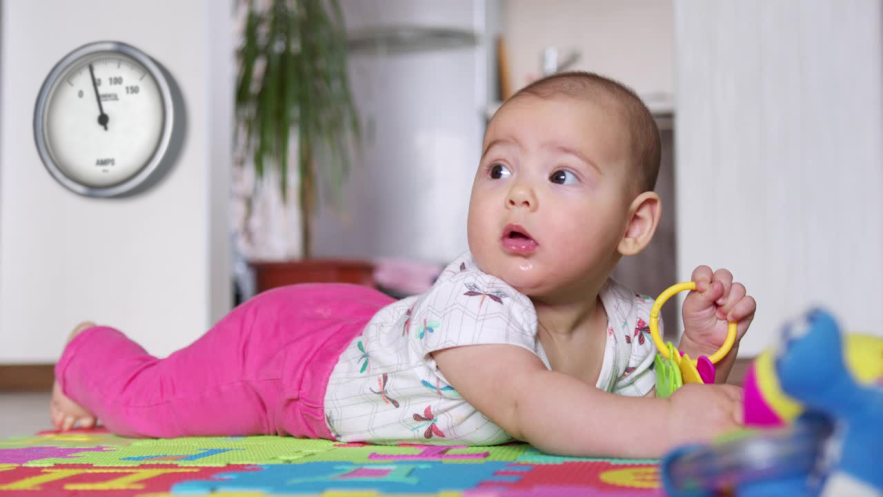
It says 50 A
